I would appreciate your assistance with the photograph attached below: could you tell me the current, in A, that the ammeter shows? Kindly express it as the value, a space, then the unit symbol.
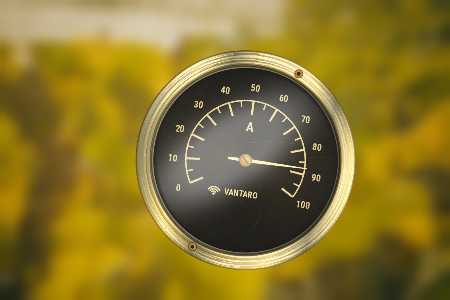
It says 87.5 A
